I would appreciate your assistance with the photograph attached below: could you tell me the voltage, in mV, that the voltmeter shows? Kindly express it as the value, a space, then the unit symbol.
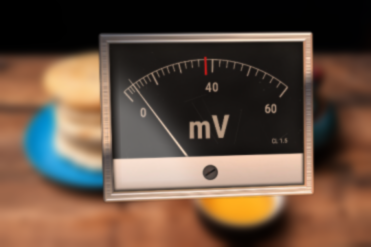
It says 10 mV
